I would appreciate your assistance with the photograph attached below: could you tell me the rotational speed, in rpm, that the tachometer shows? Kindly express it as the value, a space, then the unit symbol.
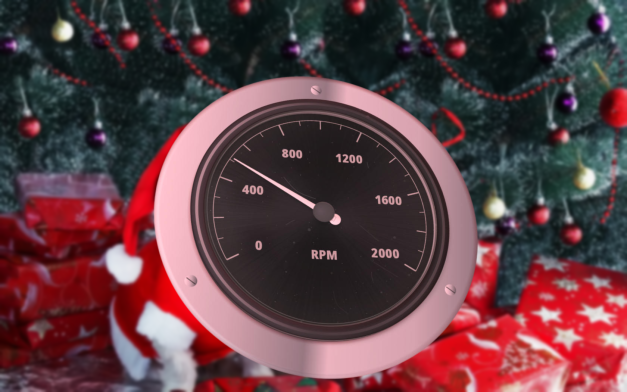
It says 500 rpm
